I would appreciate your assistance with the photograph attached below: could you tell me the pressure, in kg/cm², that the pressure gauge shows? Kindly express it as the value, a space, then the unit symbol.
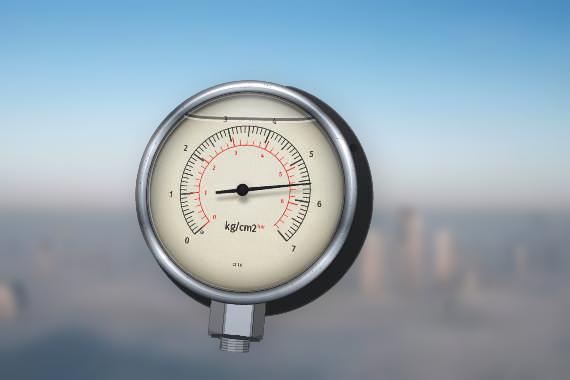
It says 5.6 kg/cm²
